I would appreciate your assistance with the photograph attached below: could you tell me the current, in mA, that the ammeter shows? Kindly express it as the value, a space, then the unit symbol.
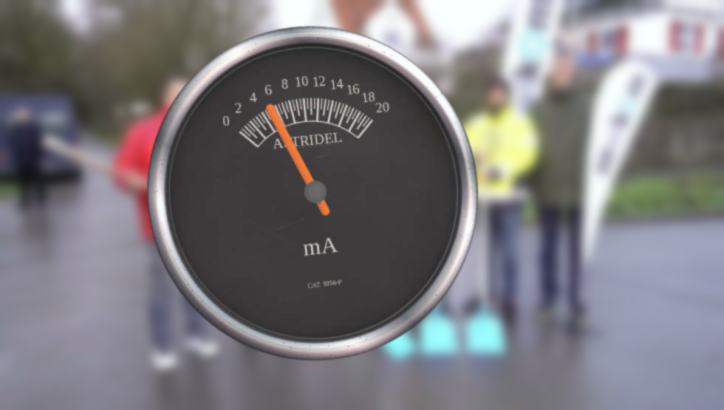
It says 5 mA
